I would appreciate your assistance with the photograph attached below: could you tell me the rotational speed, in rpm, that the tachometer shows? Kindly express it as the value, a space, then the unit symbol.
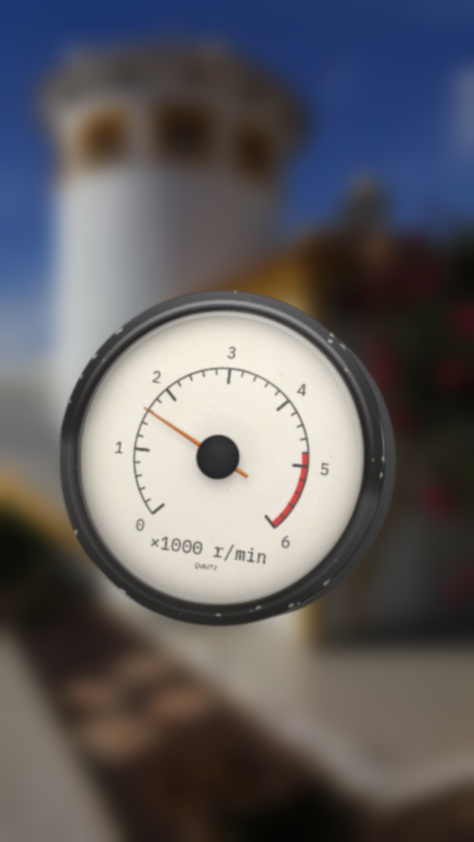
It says 1600 rpm
